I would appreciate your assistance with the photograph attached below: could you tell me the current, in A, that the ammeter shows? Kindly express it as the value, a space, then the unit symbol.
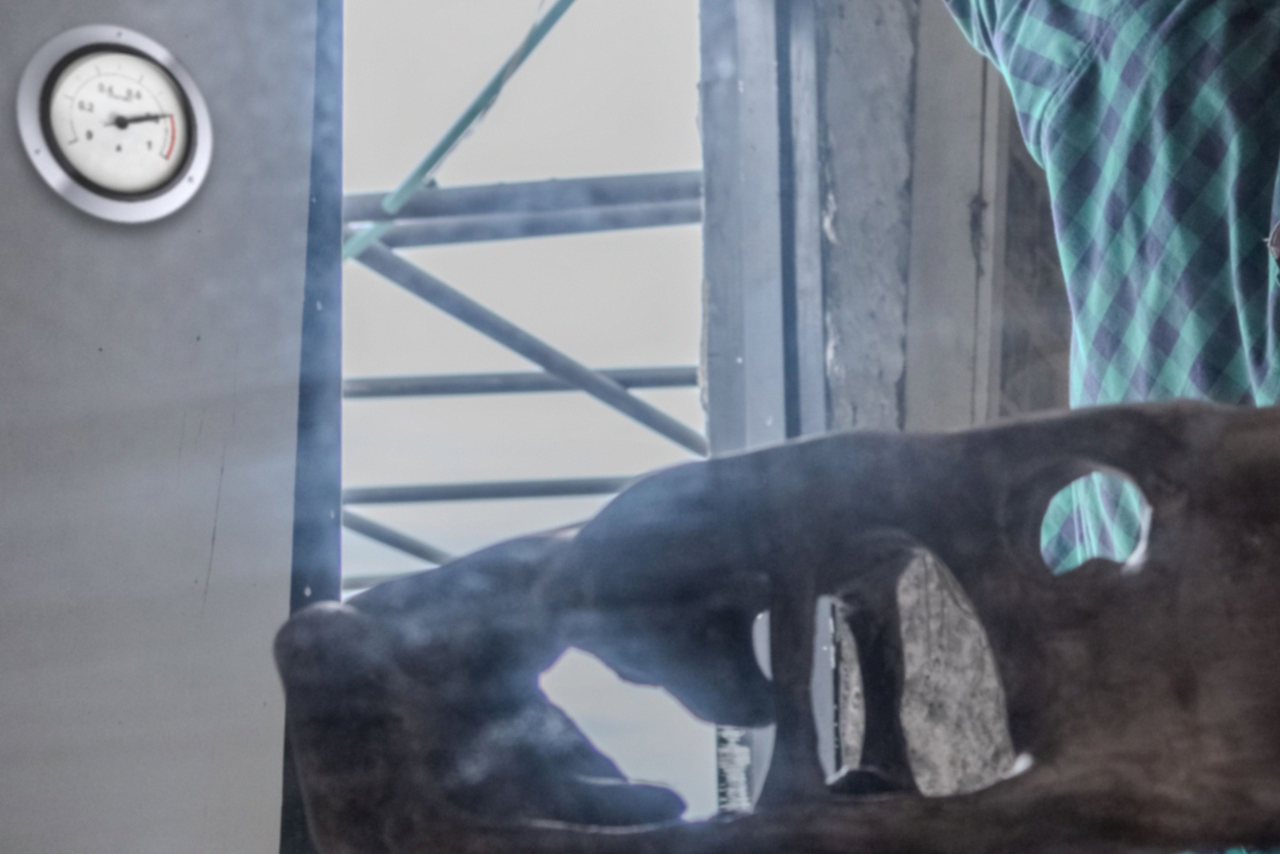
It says 0.8 A
